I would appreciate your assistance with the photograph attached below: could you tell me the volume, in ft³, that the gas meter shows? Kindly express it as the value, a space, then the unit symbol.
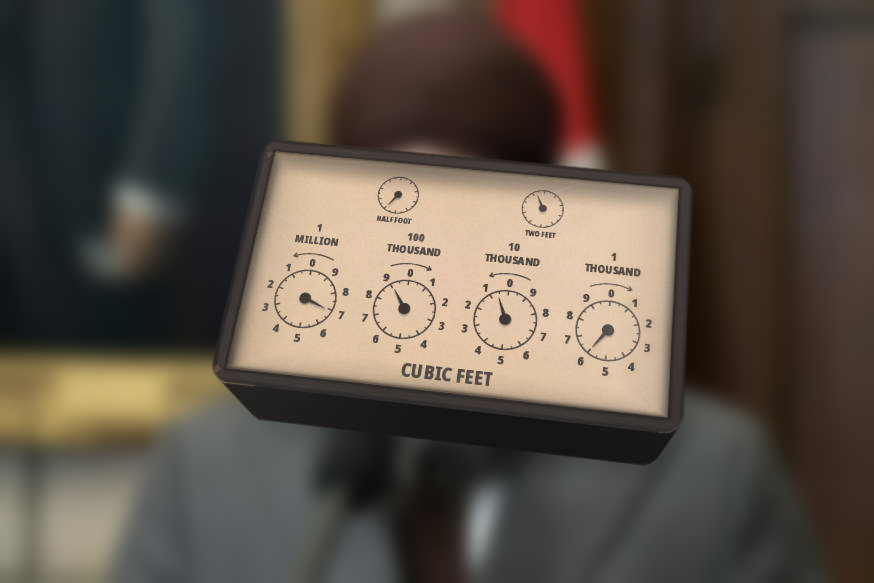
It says 690600 ft³
